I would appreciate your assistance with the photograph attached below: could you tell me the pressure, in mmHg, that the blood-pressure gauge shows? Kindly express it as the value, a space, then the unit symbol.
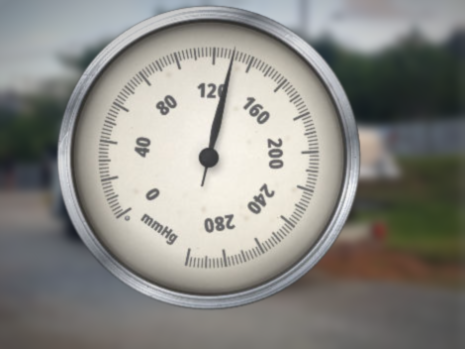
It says 130 mmHg
